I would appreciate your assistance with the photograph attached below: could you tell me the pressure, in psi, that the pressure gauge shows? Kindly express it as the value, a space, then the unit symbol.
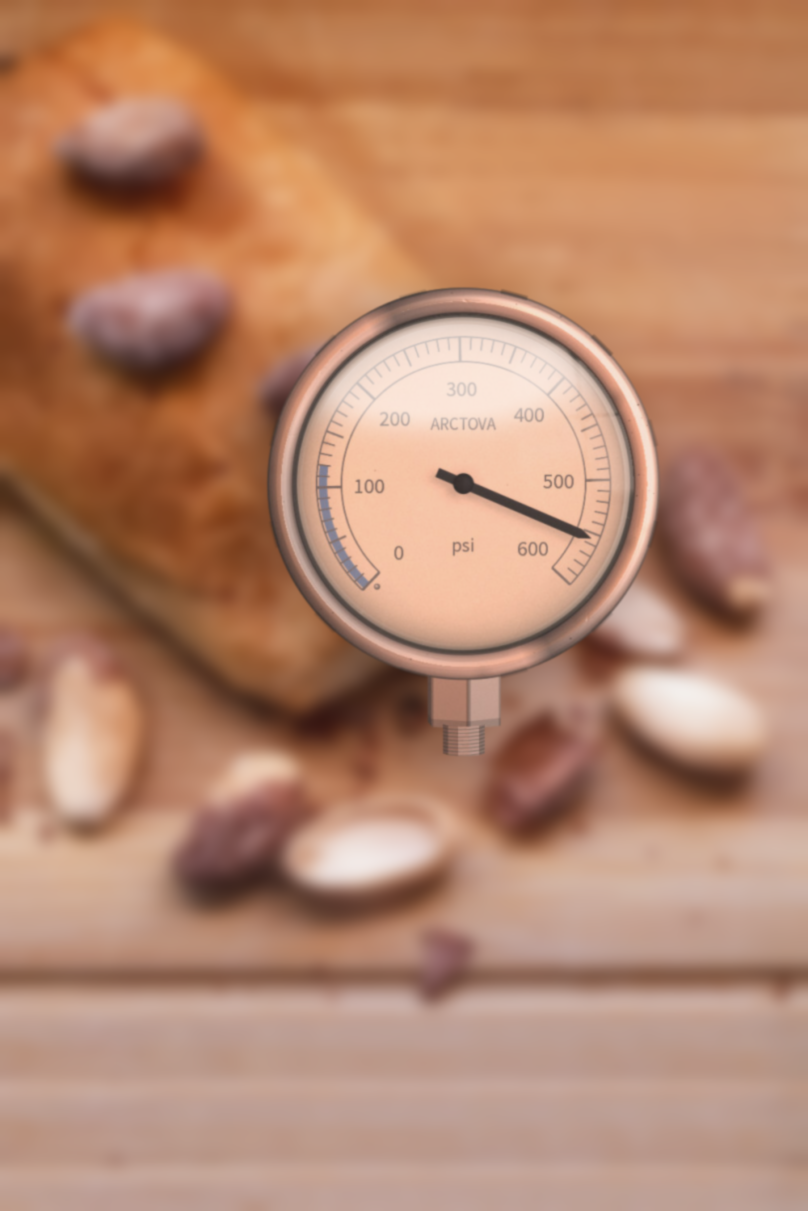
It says 555 psi
